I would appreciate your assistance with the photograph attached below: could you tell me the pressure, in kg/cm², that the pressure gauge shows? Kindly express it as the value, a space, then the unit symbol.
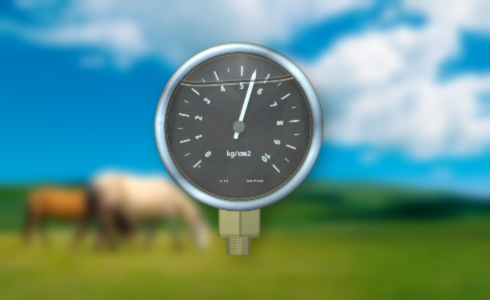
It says 5.5 kg/cm²
